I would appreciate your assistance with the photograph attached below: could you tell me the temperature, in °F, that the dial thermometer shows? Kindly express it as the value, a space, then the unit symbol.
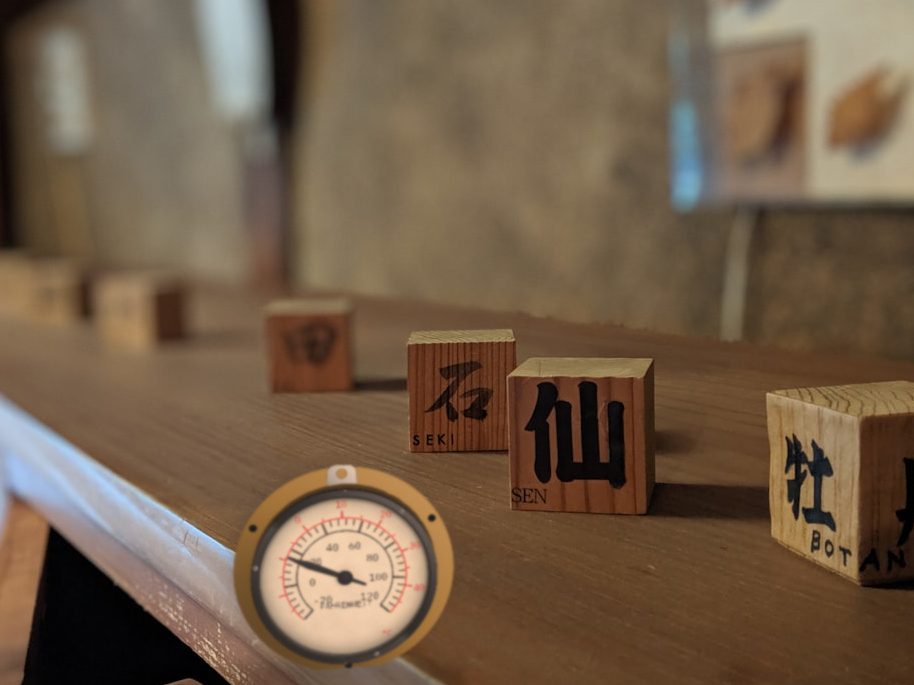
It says 16 °F
